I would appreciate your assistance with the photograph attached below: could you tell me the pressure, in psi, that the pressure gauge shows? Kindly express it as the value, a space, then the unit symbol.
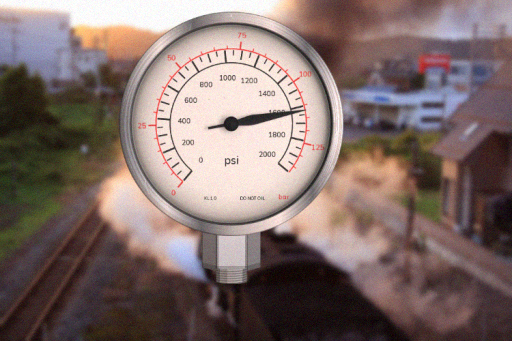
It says 1625 psi
